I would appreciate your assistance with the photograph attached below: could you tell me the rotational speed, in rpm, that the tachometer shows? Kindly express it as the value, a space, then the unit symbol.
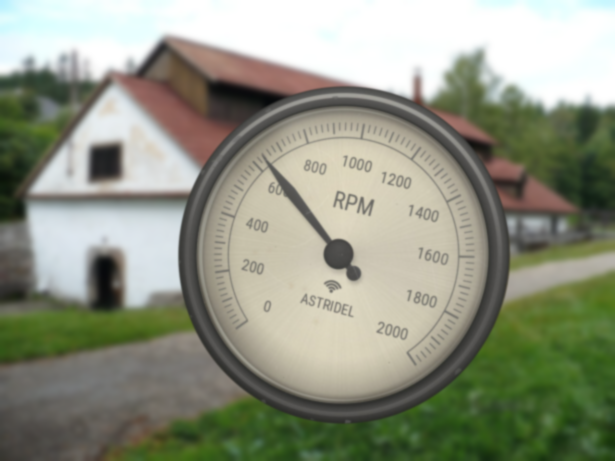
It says 640 rpm
